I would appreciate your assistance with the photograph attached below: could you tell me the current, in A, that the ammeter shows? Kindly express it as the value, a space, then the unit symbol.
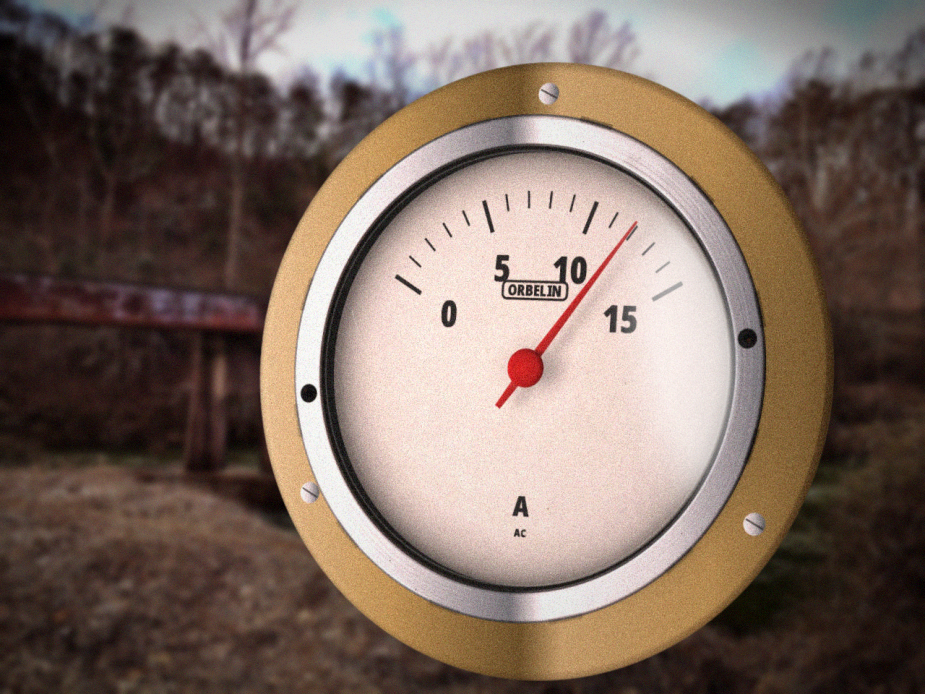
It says 12 A
